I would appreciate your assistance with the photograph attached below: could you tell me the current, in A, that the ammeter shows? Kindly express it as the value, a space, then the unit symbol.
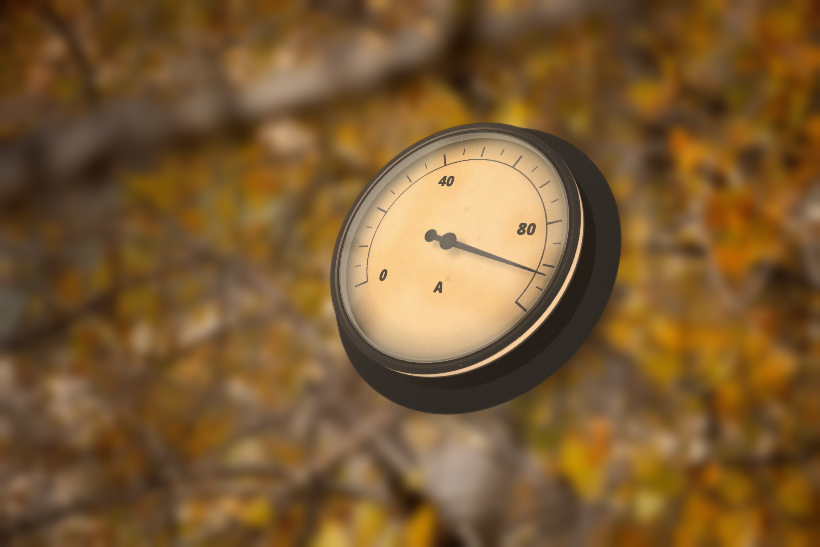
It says 92.5 A
